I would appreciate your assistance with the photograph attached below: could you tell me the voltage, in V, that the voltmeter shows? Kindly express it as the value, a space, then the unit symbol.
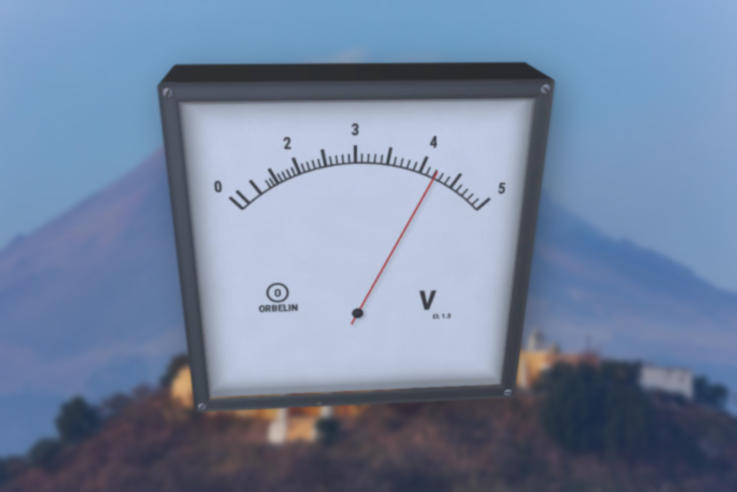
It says 4.2 V
